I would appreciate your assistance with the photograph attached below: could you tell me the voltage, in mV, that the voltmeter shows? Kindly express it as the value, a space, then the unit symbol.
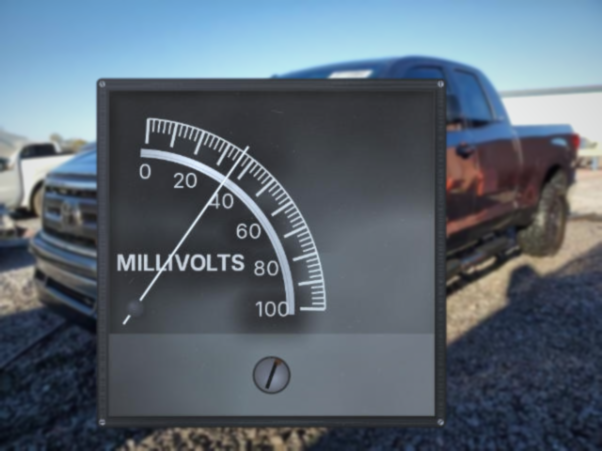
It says 36 mV
